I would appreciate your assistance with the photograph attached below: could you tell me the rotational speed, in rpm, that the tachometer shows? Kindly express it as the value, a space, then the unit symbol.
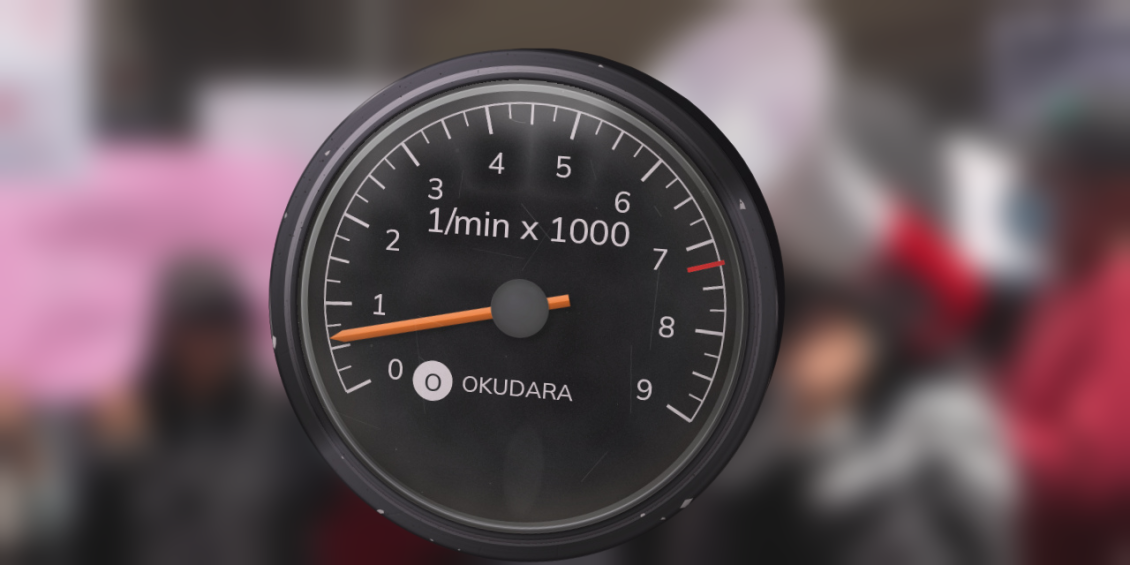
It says 625 rpm
